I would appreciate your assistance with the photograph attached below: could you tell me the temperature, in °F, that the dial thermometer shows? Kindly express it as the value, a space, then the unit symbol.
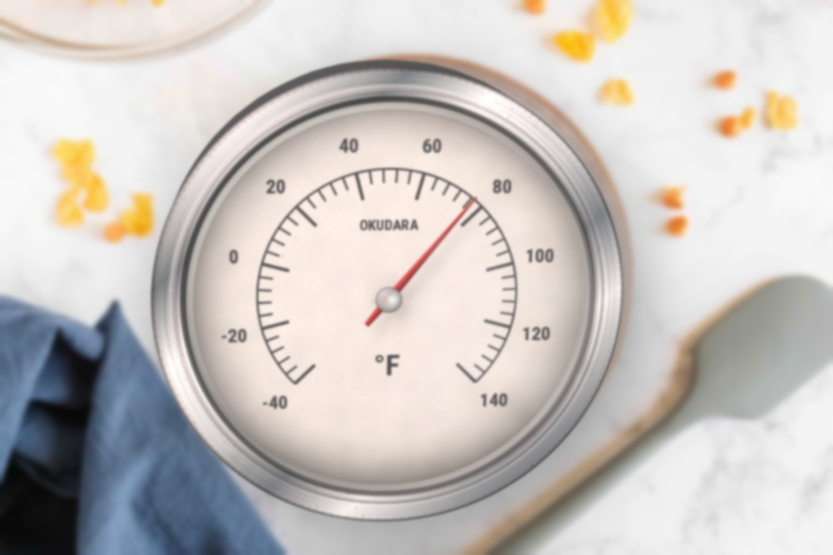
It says 76 °F
